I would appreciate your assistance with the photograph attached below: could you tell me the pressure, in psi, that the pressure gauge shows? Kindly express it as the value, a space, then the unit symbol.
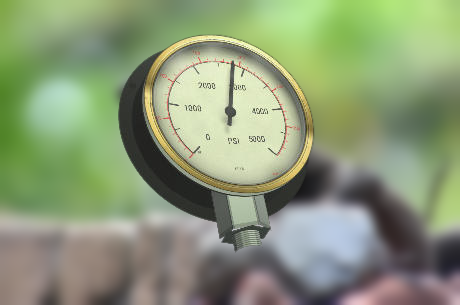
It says 2750 psi
